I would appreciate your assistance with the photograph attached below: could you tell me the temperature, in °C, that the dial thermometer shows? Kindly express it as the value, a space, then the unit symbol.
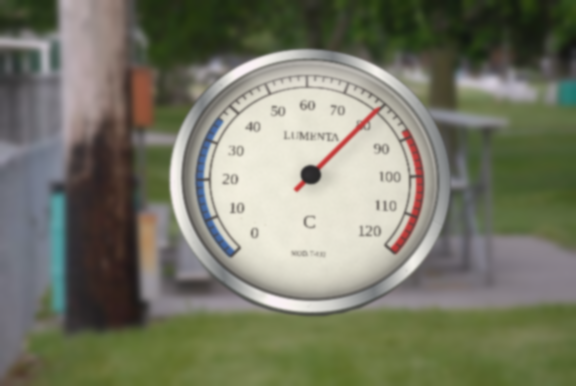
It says 80 °C
